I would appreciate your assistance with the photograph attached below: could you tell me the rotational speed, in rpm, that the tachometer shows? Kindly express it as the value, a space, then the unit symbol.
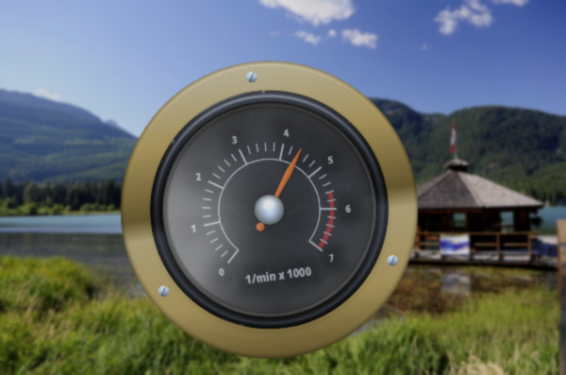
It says 4400 rpm
